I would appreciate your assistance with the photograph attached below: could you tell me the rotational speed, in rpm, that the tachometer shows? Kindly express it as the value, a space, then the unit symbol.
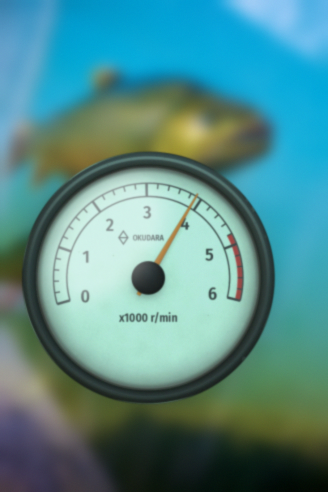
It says 3900 rpm
